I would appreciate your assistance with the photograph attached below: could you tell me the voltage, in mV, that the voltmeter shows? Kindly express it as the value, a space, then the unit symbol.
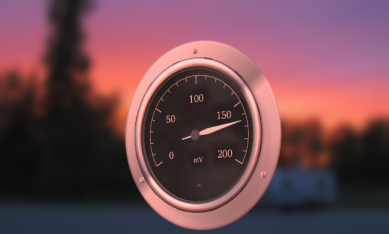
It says 165 mV
